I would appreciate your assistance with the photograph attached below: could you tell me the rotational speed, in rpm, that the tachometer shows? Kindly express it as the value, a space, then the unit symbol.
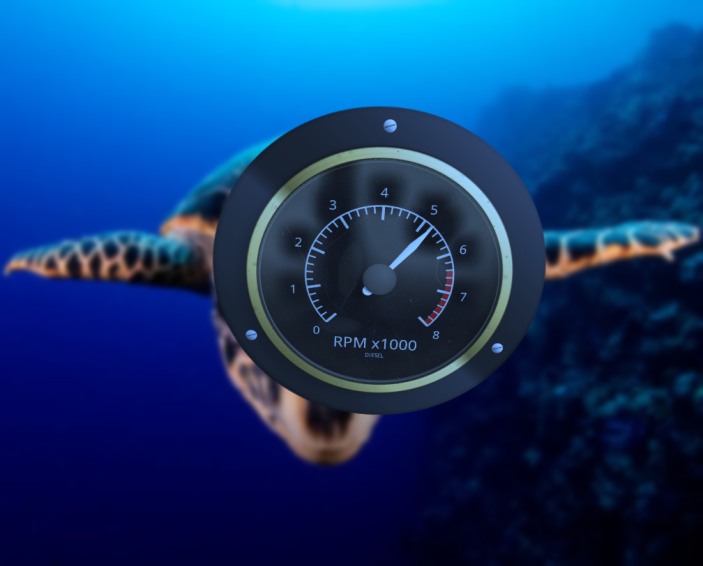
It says 5200 rpm
